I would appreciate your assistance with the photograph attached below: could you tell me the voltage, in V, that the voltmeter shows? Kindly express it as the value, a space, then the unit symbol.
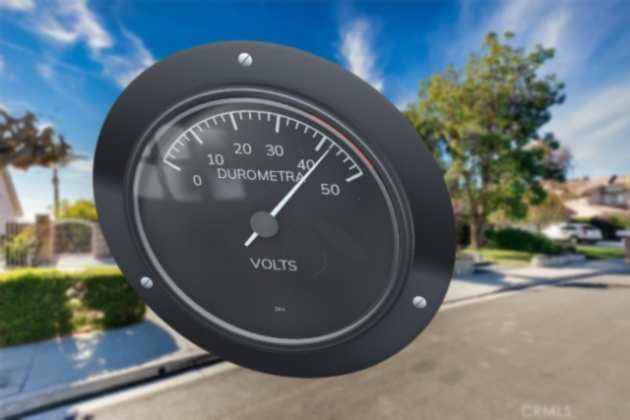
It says 42 V
